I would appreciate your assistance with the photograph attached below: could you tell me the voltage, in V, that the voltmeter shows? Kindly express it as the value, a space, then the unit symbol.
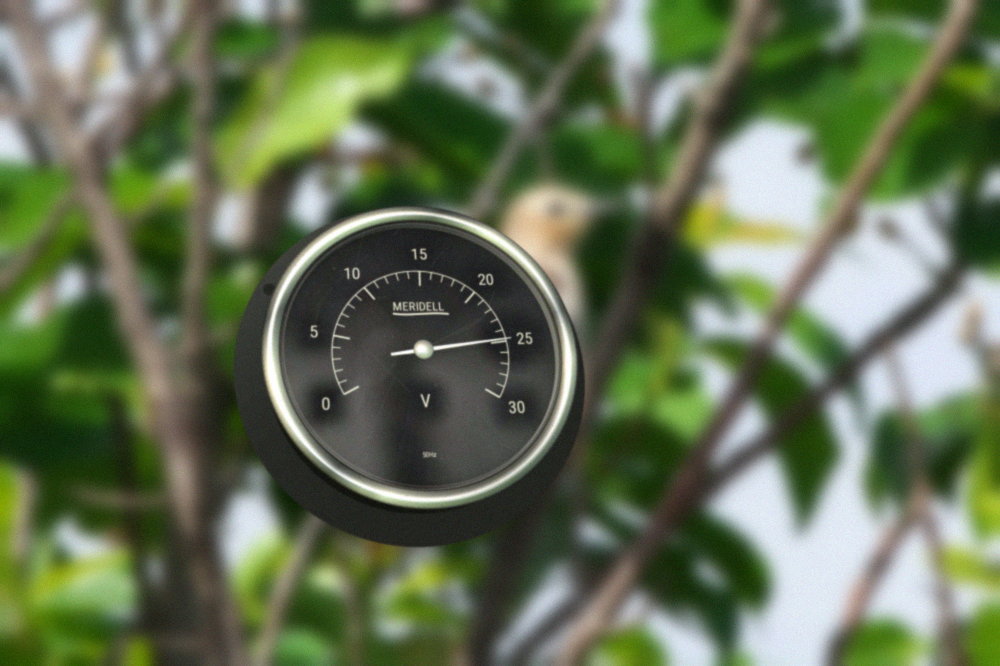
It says 25 V
